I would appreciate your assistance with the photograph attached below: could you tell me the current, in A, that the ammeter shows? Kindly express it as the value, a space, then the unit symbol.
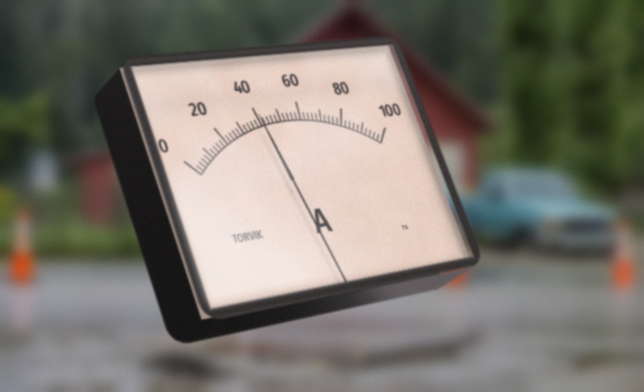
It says 40 A
